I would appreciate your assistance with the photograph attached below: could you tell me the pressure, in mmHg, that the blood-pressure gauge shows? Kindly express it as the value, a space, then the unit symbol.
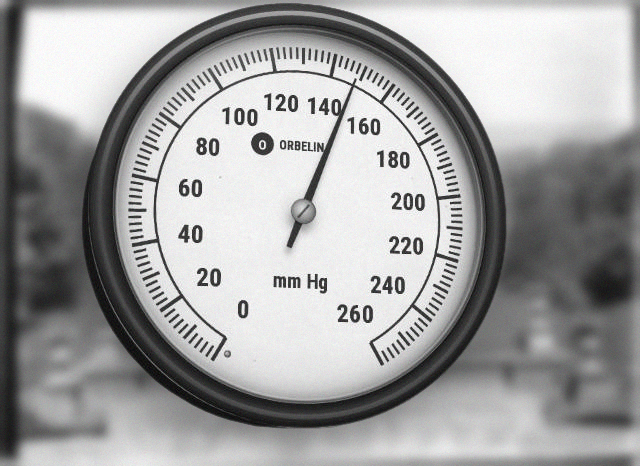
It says 148 mmHg
